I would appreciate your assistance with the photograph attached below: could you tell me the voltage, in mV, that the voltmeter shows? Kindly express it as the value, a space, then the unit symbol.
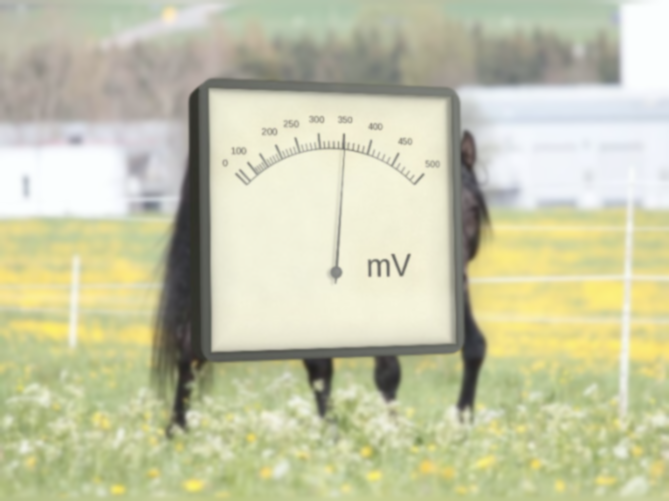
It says 350 mV
